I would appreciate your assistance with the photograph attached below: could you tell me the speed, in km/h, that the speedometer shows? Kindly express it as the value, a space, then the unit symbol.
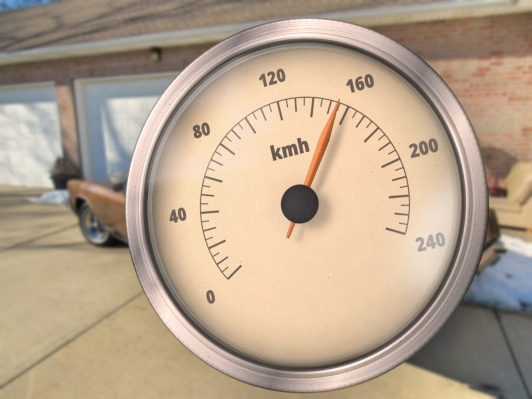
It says 155 km/h
